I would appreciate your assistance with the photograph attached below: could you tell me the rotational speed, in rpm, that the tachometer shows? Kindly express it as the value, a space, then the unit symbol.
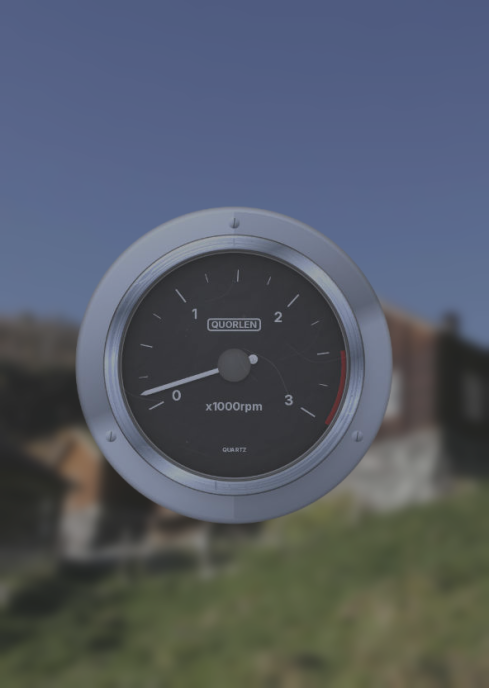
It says 125 rpm
